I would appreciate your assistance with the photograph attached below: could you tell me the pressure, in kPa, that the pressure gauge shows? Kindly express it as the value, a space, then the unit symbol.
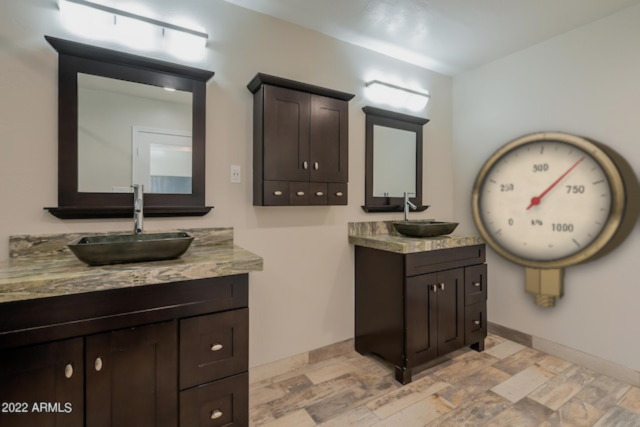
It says 650 kPa
